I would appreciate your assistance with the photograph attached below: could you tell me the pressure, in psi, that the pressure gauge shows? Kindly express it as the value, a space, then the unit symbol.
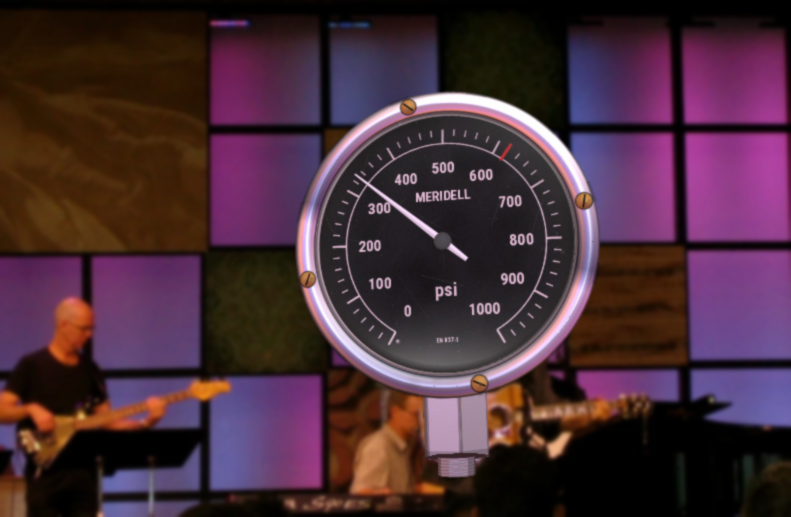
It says 330 psi
